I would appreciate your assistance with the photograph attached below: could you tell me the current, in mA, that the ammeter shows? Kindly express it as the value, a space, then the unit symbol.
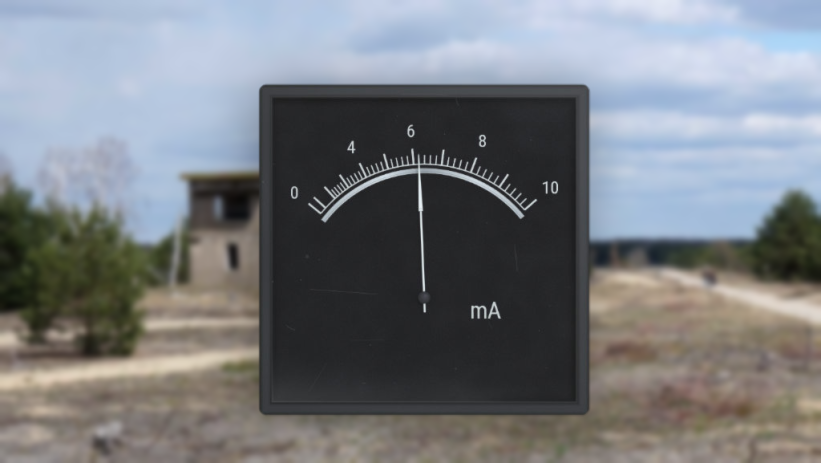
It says 6.2 mA
